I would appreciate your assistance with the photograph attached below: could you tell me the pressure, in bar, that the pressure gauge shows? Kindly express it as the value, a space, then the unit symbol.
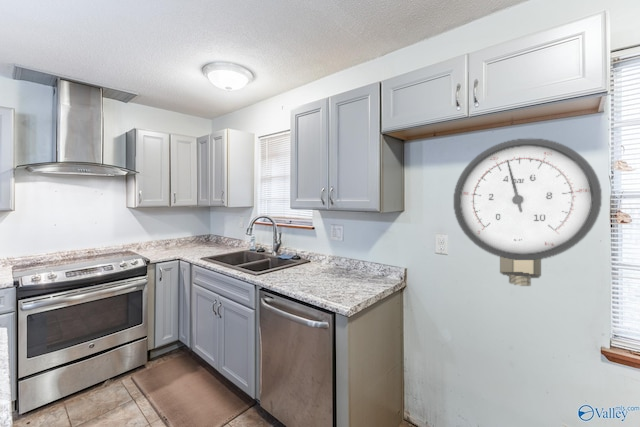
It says 4.5 bar
